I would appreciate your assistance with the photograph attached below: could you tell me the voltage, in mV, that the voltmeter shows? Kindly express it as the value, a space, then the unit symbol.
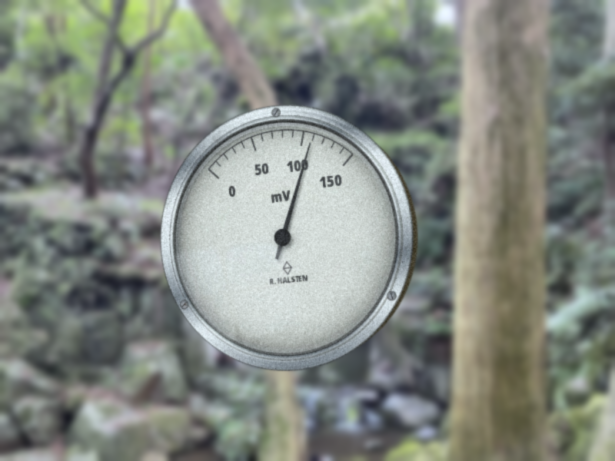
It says 110 mV
